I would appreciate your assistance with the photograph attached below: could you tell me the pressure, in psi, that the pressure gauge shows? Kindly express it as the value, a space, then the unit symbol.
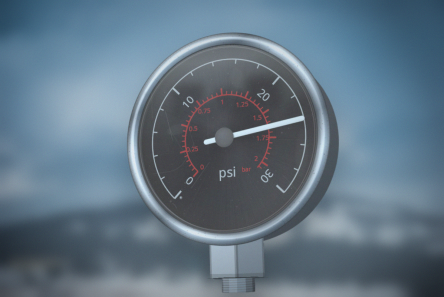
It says 24 psi
